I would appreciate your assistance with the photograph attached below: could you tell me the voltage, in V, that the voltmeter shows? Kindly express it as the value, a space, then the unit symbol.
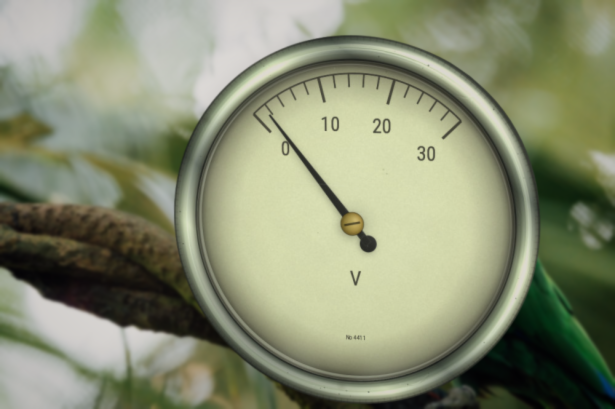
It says 2 V
